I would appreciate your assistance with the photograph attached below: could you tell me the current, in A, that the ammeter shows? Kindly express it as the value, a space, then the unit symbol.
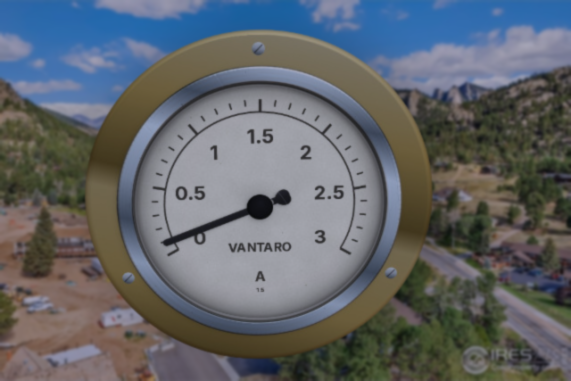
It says 0.1 A
